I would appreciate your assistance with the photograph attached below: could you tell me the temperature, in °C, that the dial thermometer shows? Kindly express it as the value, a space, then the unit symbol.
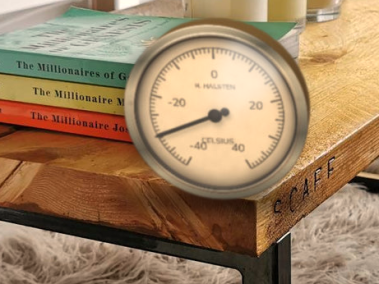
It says -30 °C
